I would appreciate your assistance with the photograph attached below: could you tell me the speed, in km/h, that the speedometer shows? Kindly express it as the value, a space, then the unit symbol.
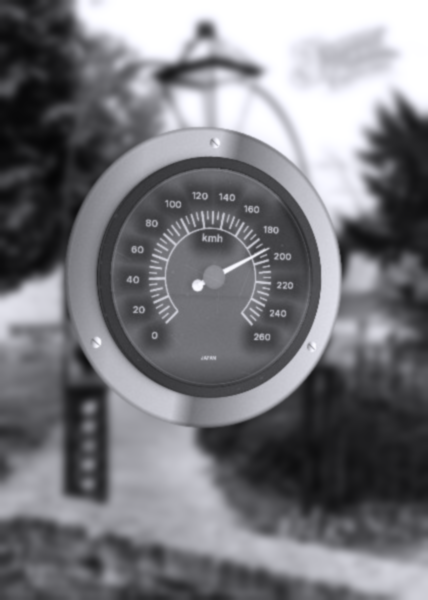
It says 190 km/h
